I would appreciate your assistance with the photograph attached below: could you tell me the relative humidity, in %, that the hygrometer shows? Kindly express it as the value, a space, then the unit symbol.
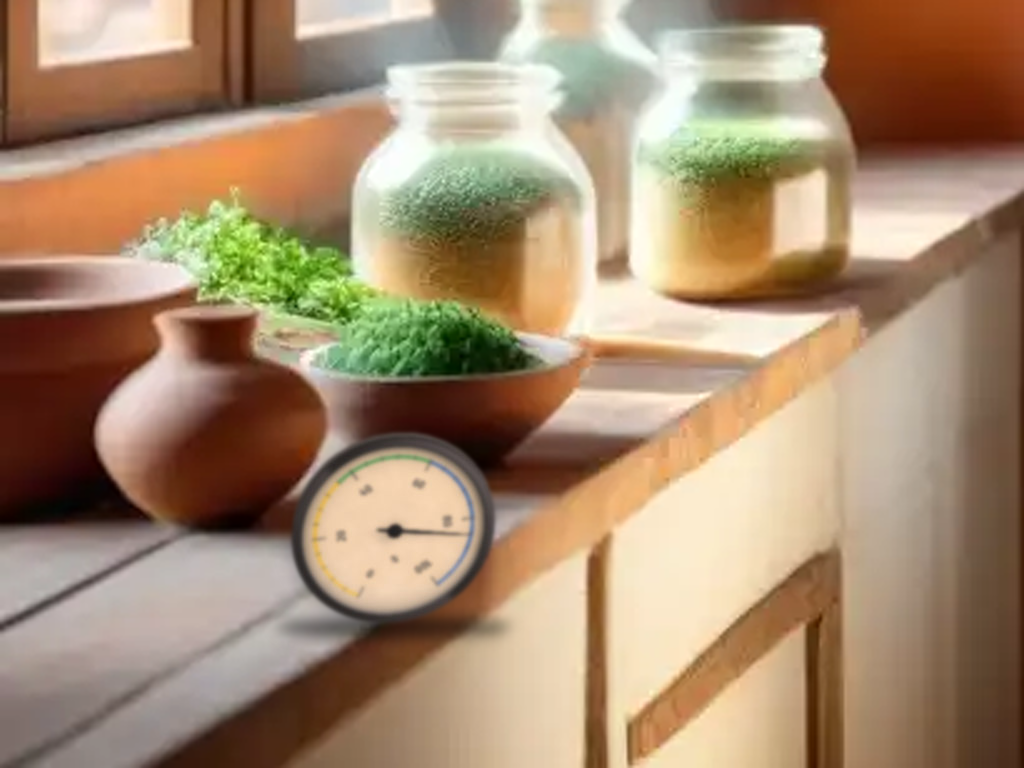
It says 84 %
